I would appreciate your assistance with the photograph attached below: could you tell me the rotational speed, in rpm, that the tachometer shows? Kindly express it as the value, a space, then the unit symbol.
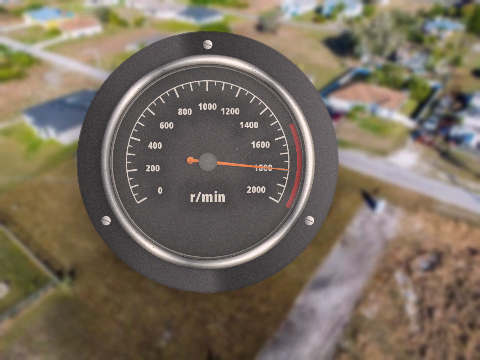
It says 1800 rpm
